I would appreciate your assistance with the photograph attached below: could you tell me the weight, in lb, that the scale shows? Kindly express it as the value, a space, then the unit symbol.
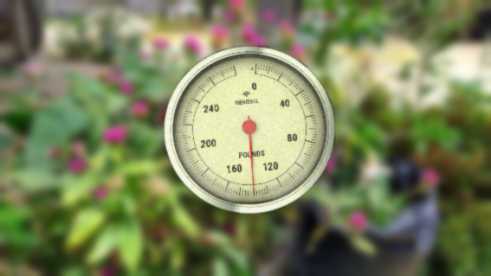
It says 140 lb
